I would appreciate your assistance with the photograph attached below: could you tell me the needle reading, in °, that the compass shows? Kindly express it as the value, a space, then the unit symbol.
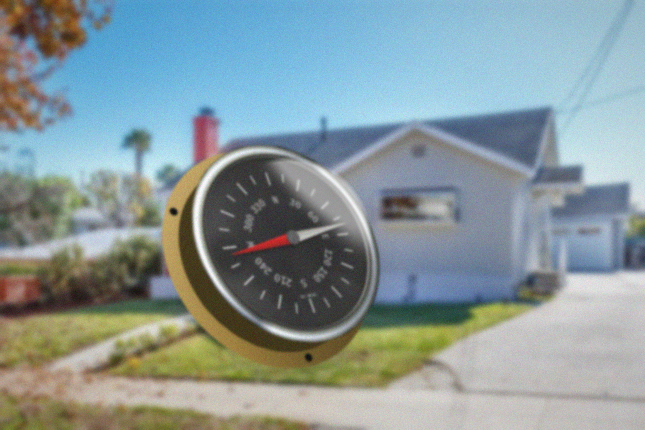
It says 262.5 °
